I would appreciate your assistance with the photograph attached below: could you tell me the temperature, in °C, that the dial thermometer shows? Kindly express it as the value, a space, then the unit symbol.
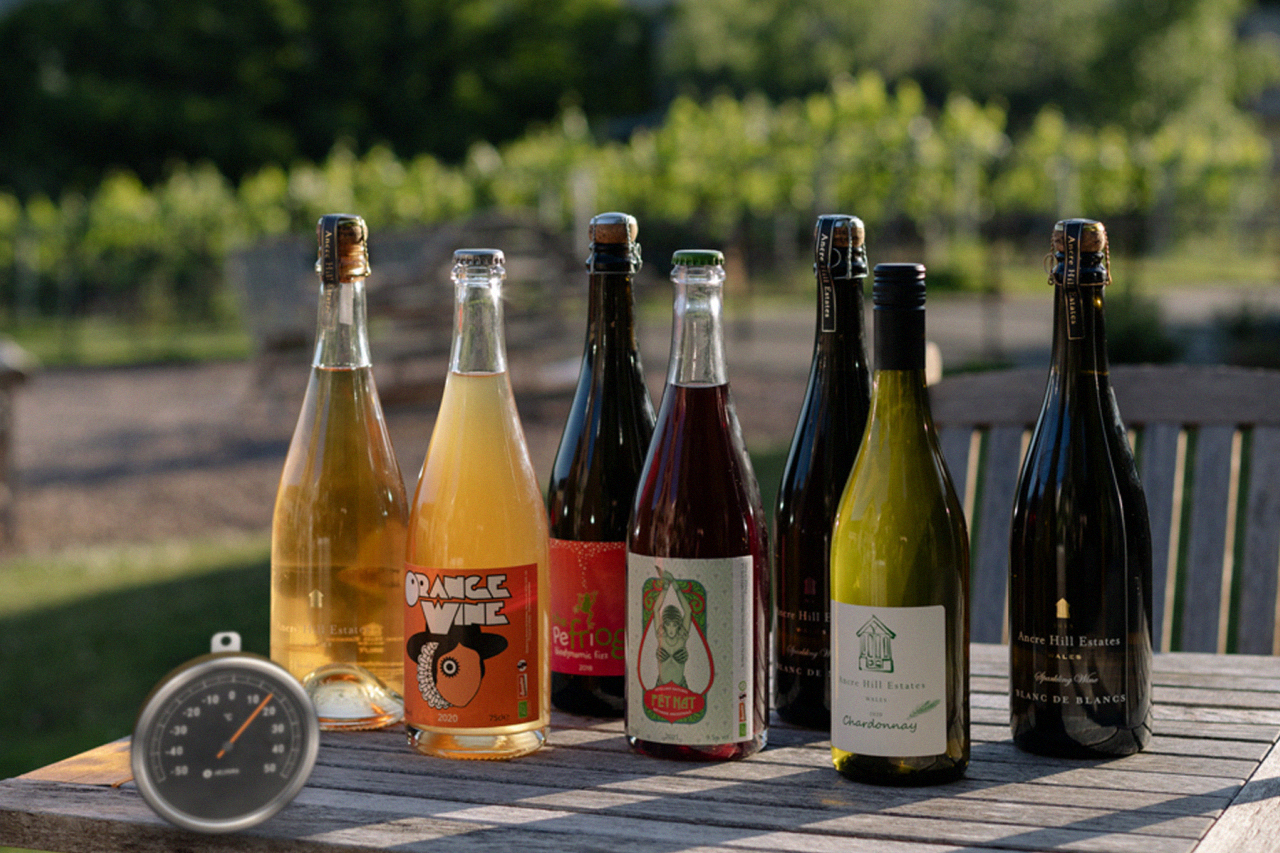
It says 15 °C
